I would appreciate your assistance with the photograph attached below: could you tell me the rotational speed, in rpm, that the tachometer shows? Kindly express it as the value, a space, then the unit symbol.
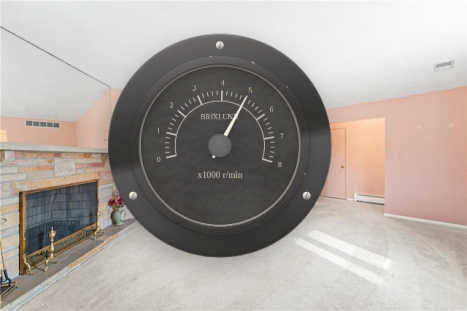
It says 5000 rpm
